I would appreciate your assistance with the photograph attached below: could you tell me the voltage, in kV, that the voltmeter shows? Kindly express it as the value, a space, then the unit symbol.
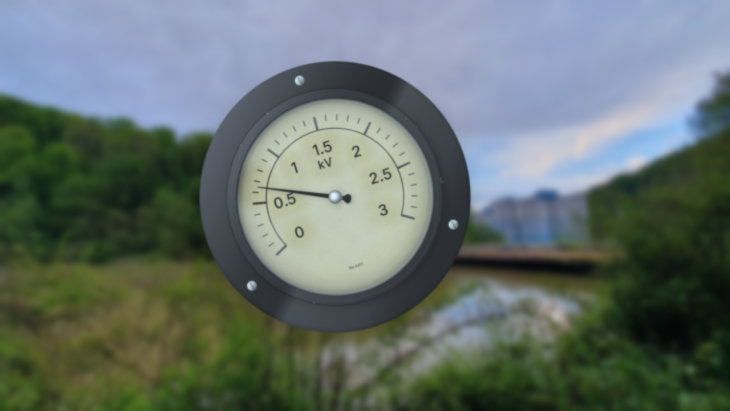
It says 0.65 kV
